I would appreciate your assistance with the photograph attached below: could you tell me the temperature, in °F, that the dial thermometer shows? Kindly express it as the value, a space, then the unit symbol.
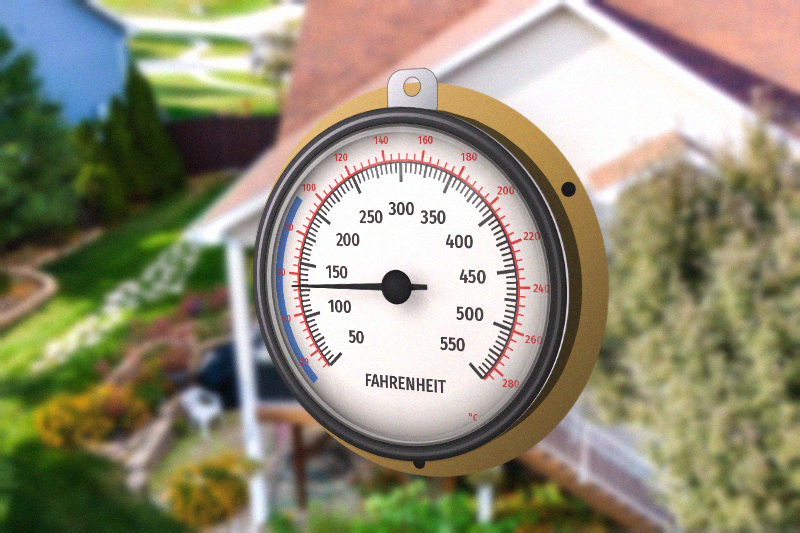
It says 130 °F
